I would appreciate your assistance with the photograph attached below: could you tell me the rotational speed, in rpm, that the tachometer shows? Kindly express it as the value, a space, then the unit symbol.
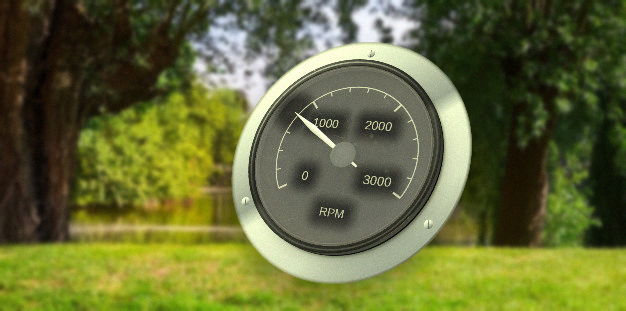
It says 800 rpm
